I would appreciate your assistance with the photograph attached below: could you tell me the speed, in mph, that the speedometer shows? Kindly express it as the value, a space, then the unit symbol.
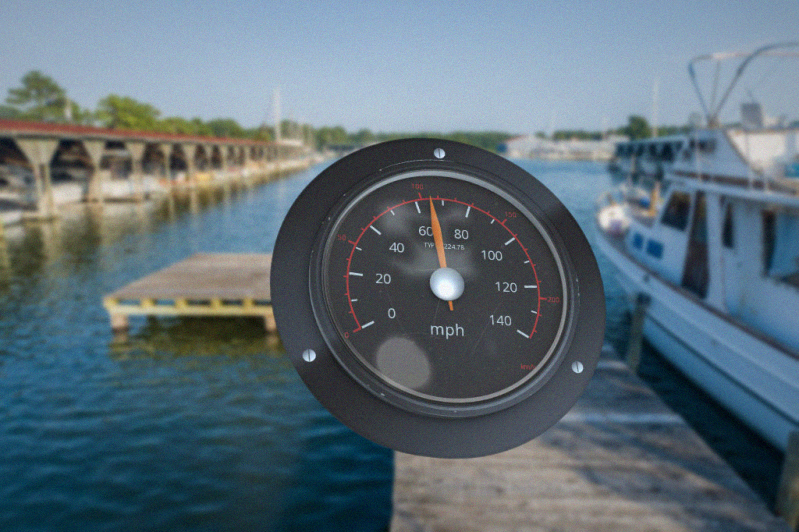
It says 65 mph
